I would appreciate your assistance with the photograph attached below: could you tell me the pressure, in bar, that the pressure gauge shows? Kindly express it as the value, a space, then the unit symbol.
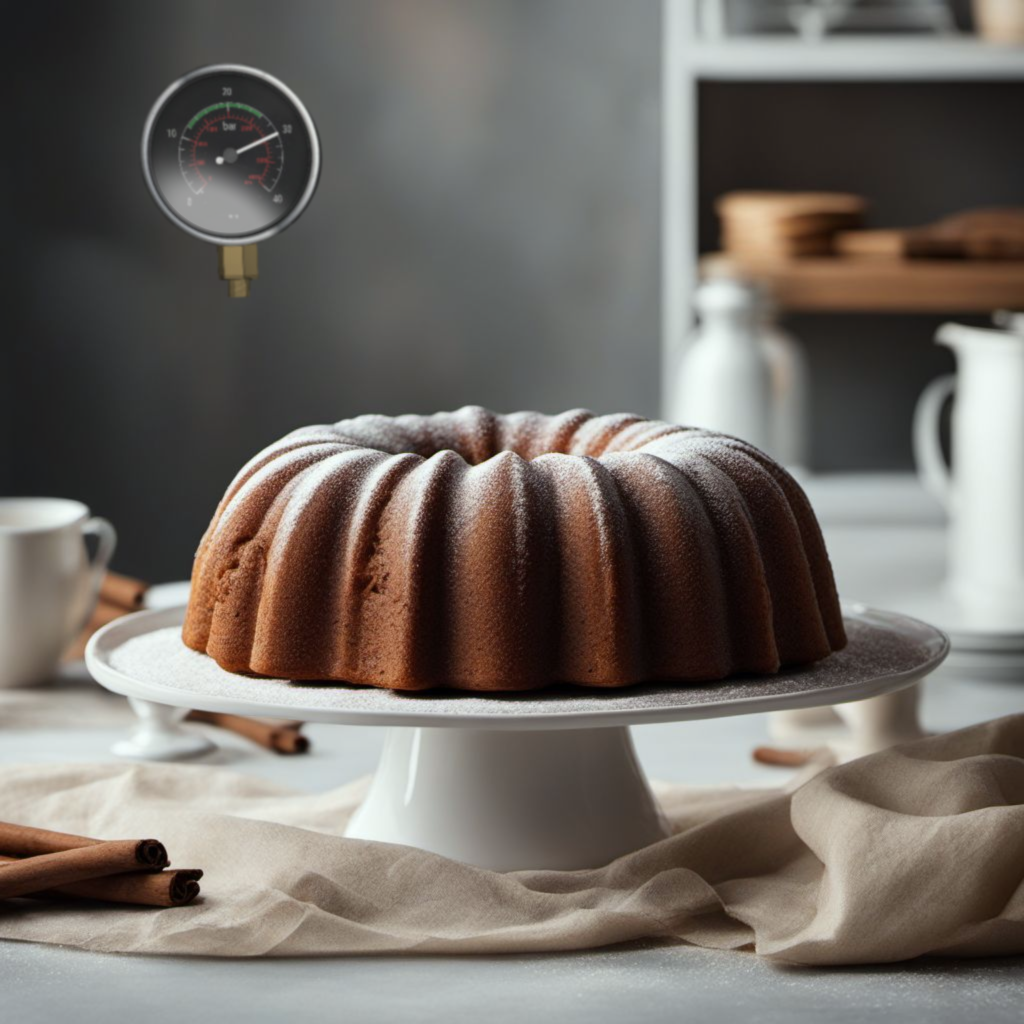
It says 30 bar
